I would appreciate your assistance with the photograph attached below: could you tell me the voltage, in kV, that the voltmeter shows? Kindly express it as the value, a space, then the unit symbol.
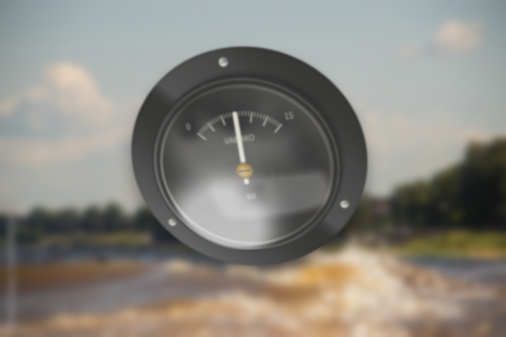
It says 7.5 kV
